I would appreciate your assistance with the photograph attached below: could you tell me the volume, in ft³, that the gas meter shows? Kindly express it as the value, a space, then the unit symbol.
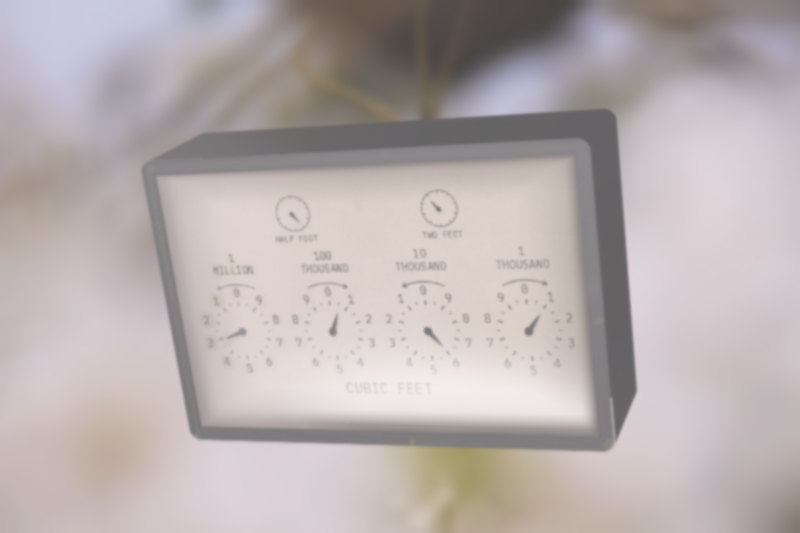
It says 306100 ft³
